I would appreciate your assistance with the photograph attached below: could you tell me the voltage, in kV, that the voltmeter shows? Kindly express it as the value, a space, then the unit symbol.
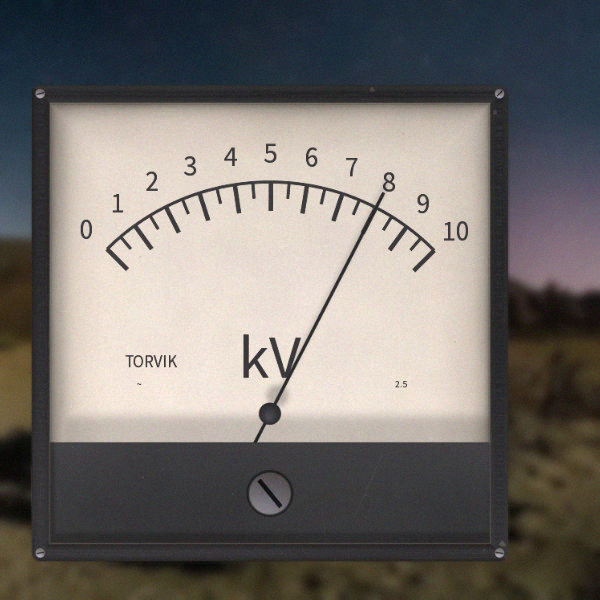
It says 8 kV
